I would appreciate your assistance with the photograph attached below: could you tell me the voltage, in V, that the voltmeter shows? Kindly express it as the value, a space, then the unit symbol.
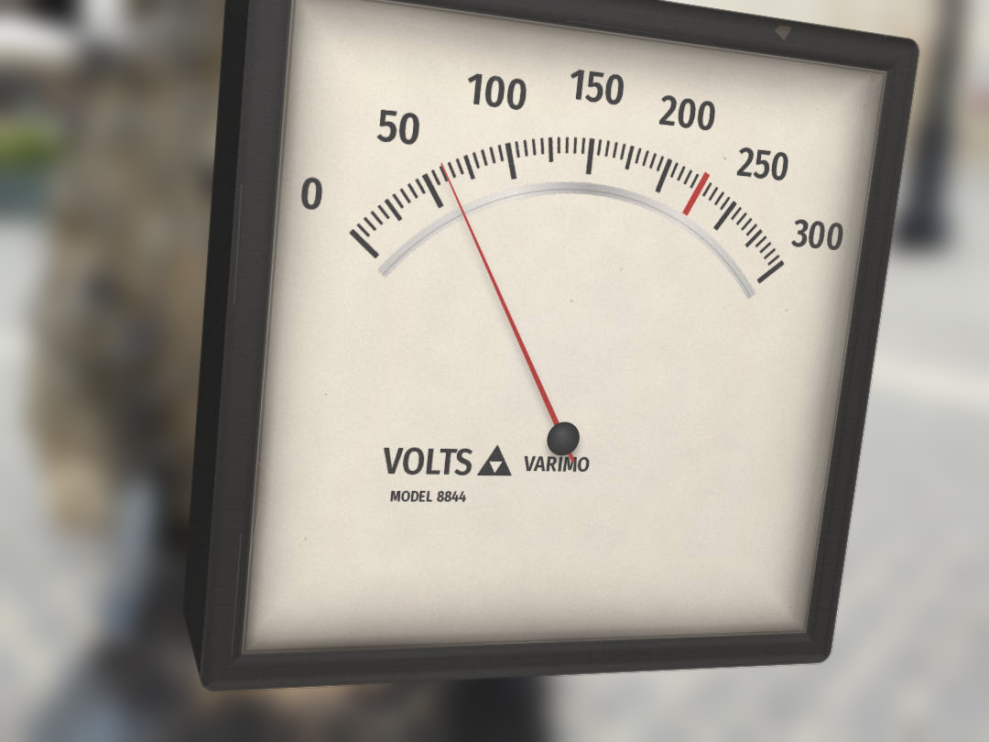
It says 60 V
